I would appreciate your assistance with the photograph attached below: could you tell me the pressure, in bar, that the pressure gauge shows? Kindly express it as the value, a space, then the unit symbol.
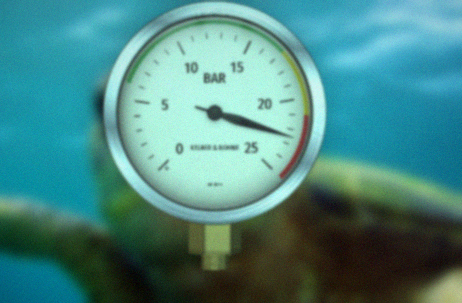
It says 22.5 bar
